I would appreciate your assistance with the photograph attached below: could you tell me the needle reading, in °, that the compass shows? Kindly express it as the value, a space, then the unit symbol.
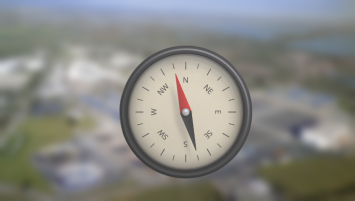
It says 345 °
